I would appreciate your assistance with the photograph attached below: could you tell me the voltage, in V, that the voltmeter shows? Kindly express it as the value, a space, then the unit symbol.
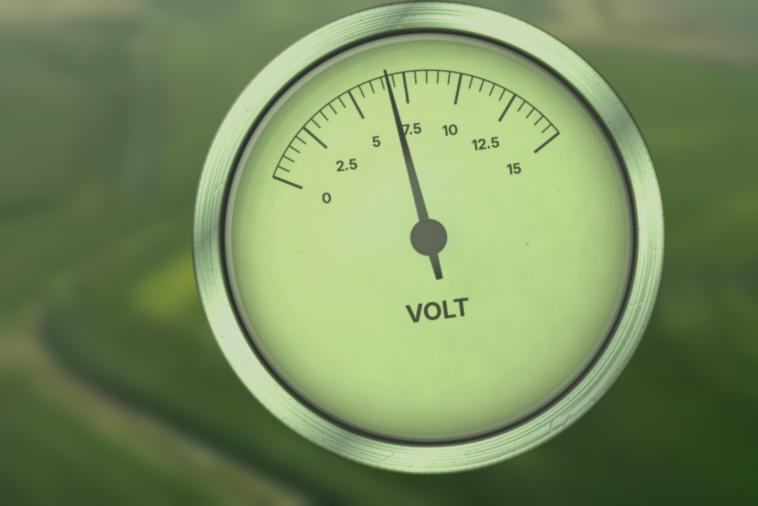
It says 6.75 V
